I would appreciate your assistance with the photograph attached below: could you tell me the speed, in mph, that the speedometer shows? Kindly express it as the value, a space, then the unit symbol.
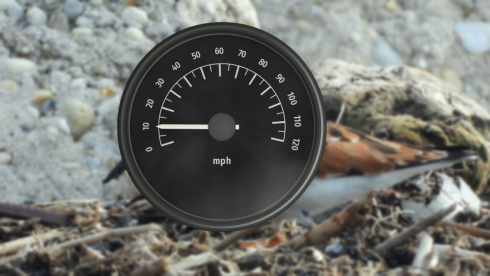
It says 10 mph
